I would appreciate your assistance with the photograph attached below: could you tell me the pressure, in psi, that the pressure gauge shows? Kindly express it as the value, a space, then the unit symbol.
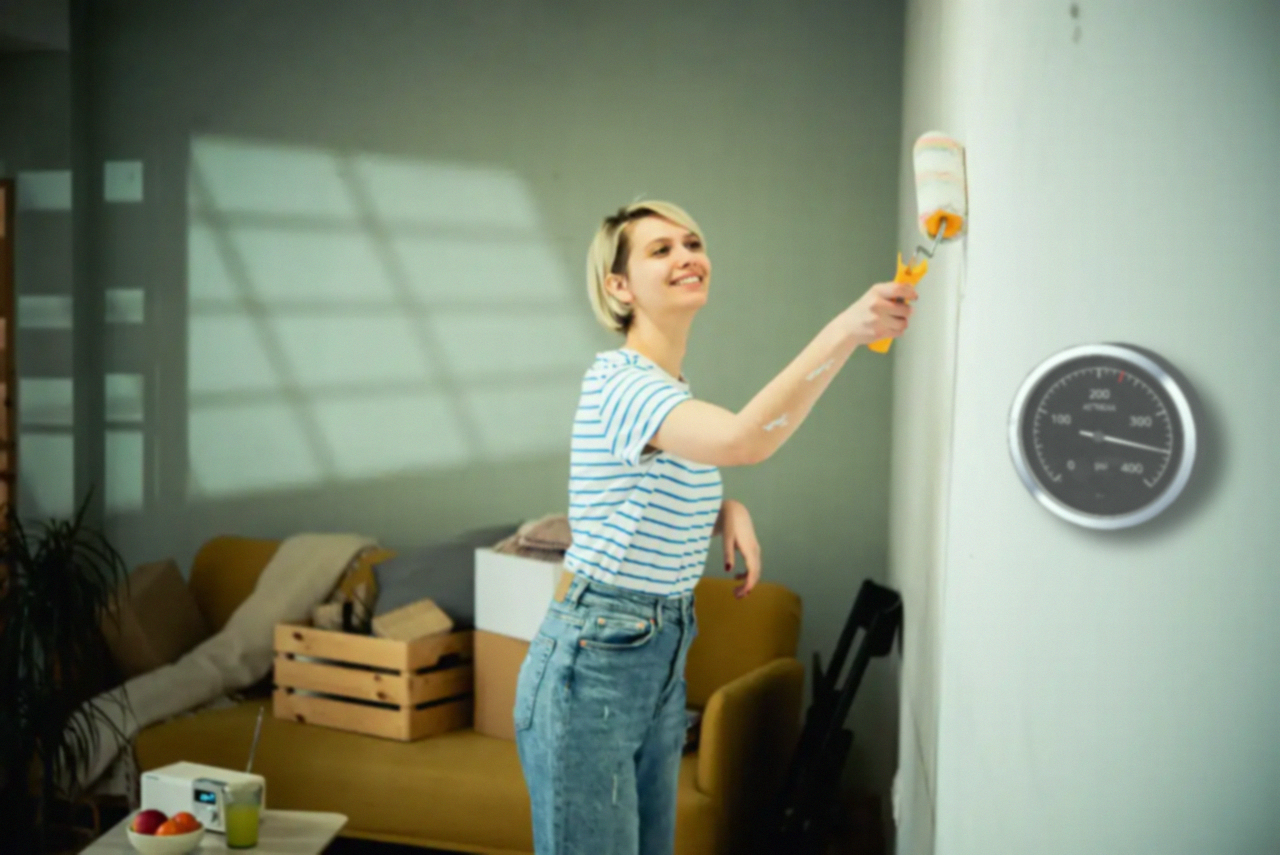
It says 350 psi
